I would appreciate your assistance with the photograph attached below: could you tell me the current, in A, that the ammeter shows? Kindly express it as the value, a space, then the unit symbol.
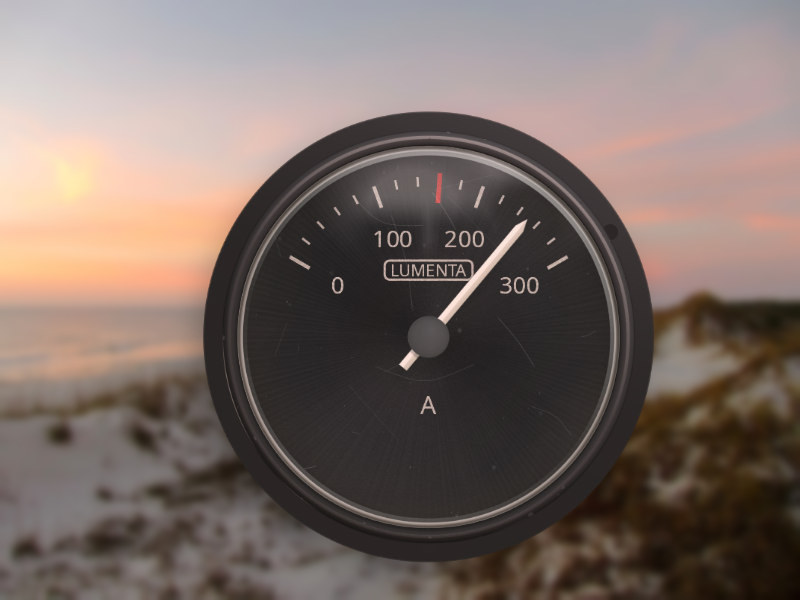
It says 250 A
